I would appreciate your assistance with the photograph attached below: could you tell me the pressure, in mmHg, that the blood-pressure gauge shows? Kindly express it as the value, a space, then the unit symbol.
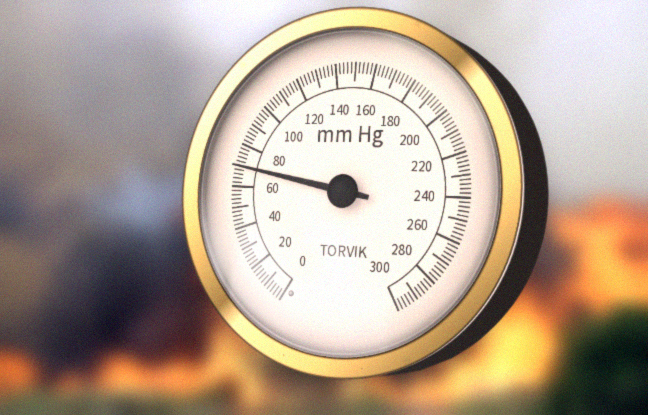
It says 70 mmHg
